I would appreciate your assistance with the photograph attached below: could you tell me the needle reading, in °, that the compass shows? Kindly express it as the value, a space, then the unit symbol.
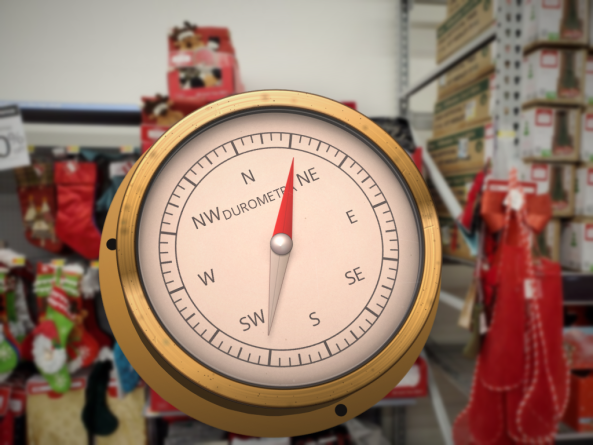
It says 32.5 °
